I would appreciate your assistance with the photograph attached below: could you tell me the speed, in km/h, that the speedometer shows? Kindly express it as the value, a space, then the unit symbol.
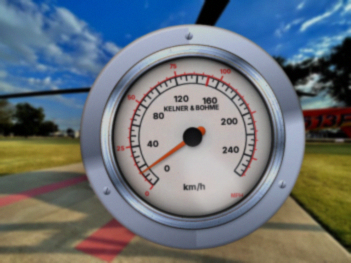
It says 15 km/h
